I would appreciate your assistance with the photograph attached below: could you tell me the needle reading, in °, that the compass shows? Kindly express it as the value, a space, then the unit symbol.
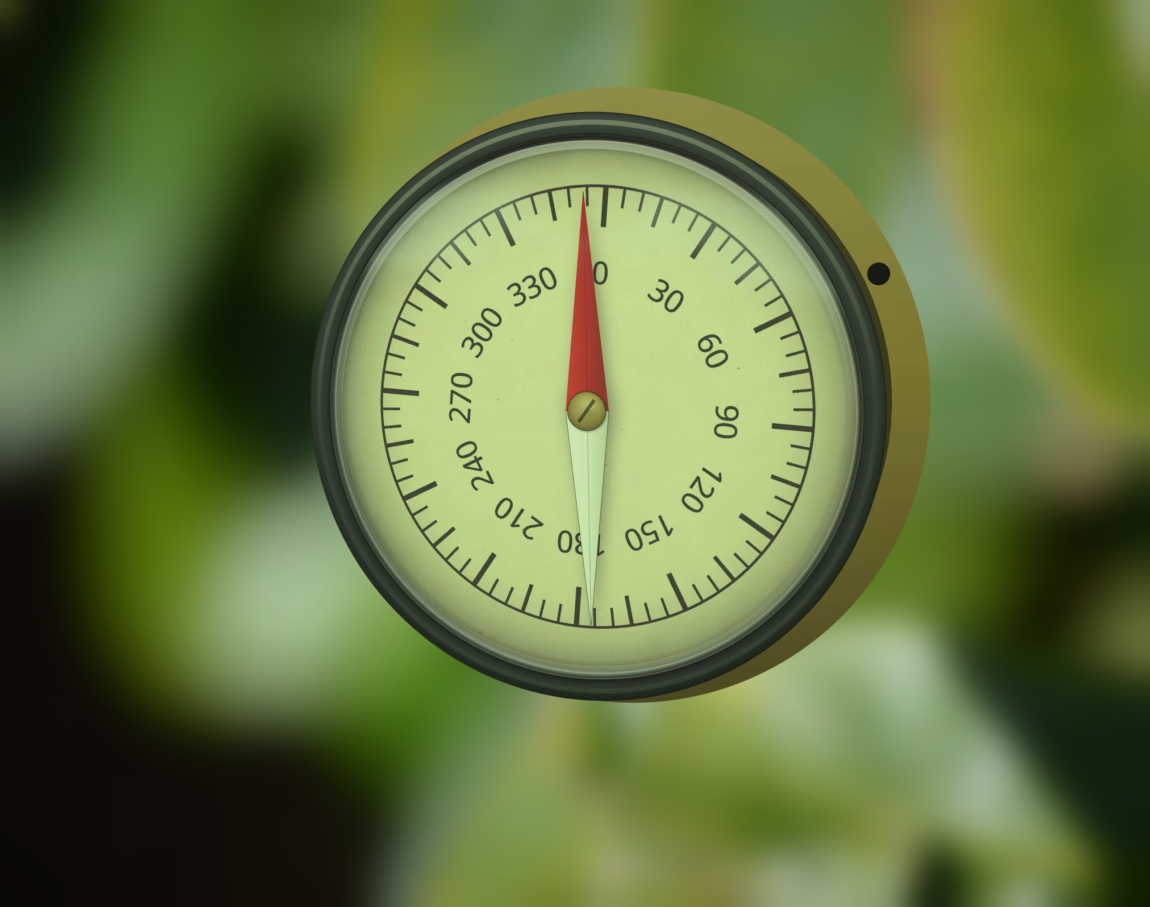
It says 355 °
